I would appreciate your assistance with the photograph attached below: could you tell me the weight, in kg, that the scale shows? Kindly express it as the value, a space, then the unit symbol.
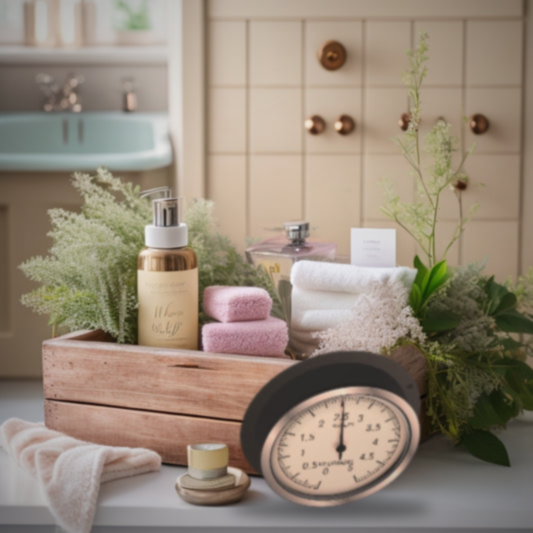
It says 2.5 kg
